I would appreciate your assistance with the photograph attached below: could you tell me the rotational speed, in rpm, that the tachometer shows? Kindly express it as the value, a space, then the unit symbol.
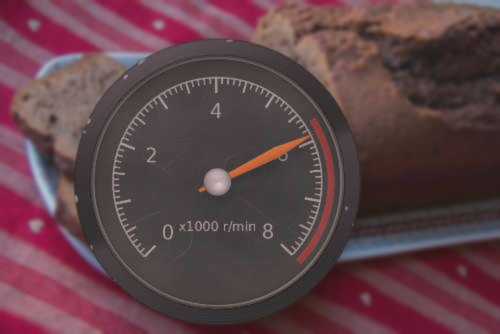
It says 5900 rpm
